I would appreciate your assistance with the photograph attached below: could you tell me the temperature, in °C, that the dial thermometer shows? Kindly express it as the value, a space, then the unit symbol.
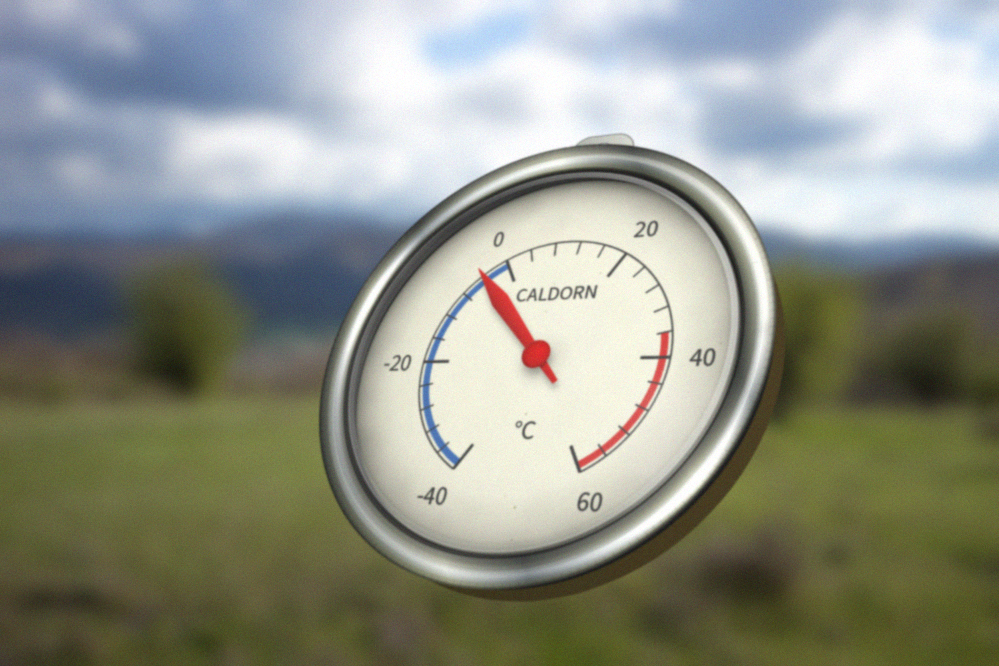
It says -4 °C
